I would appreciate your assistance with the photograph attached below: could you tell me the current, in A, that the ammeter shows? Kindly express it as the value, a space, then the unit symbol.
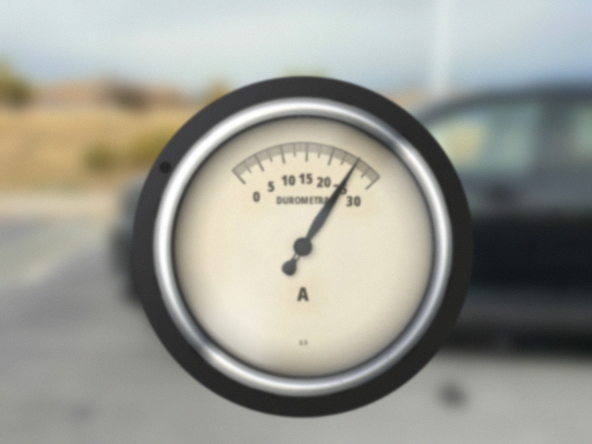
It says 25 A
